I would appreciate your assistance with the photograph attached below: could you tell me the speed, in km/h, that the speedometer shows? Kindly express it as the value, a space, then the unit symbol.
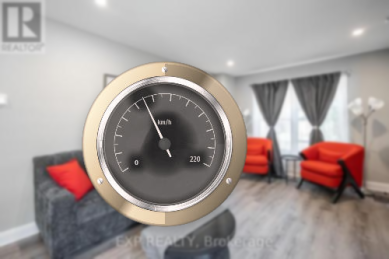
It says 90 km/h
